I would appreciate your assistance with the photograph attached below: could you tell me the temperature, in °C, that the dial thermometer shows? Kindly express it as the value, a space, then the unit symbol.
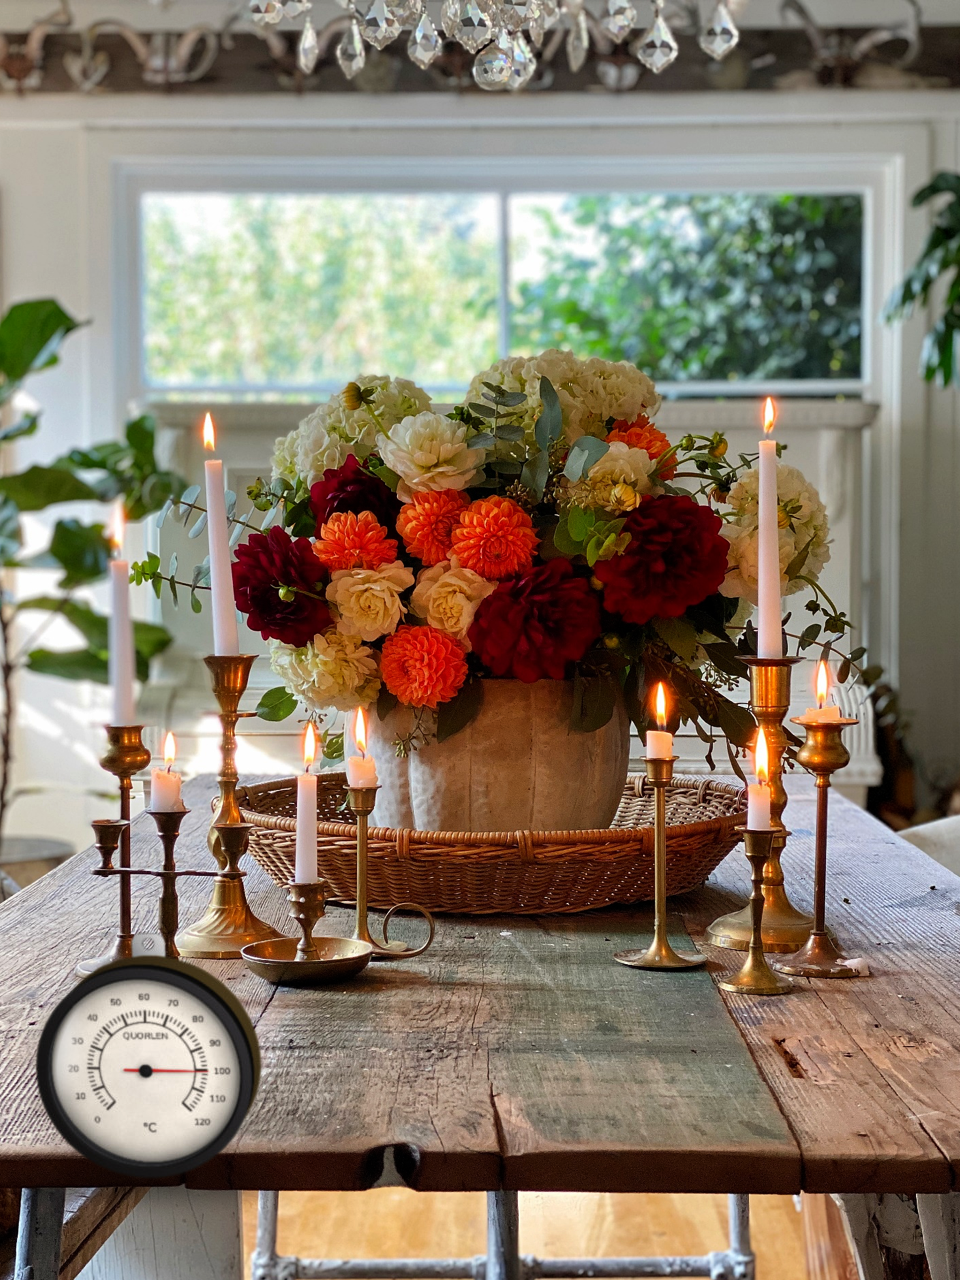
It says 100 °C
